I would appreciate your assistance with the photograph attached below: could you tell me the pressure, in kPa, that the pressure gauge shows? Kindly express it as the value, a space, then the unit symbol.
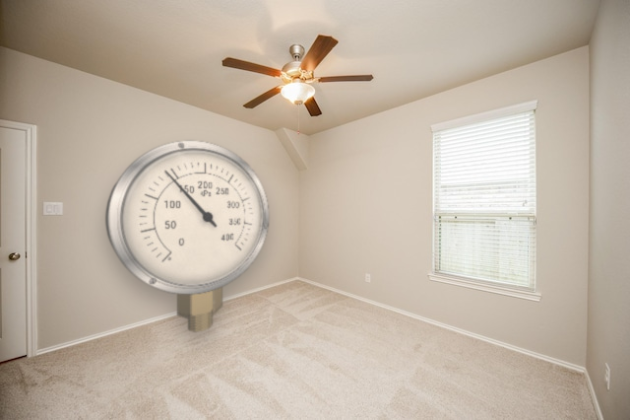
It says 140 kPa
